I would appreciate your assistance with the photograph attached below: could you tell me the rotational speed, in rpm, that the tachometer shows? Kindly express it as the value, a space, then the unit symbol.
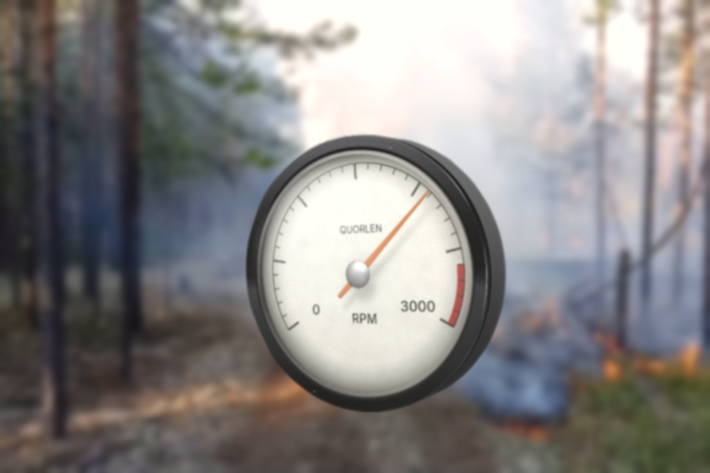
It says 2100 rpm
